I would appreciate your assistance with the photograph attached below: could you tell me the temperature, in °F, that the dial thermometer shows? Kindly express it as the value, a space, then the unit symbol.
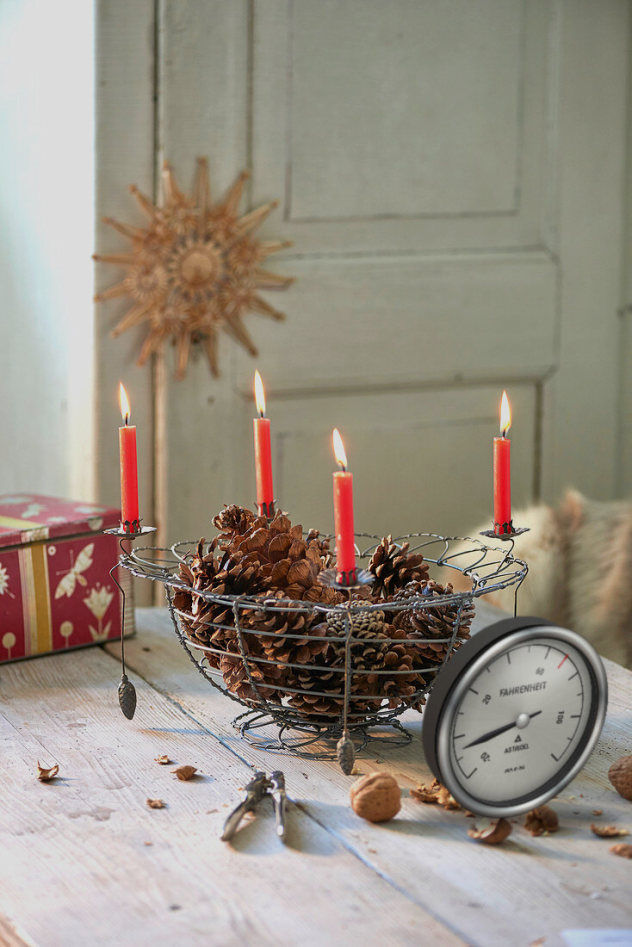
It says -5 °F
